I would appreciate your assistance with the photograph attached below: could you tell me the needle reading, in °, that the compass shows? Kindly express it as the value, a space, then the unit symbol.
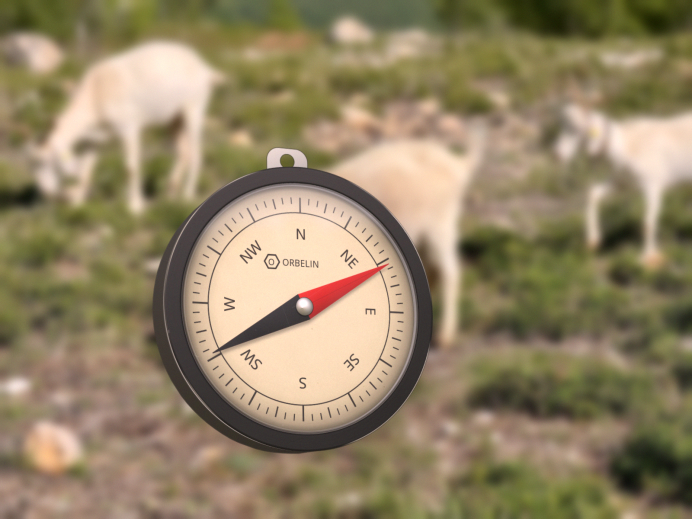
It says 62.5 °
